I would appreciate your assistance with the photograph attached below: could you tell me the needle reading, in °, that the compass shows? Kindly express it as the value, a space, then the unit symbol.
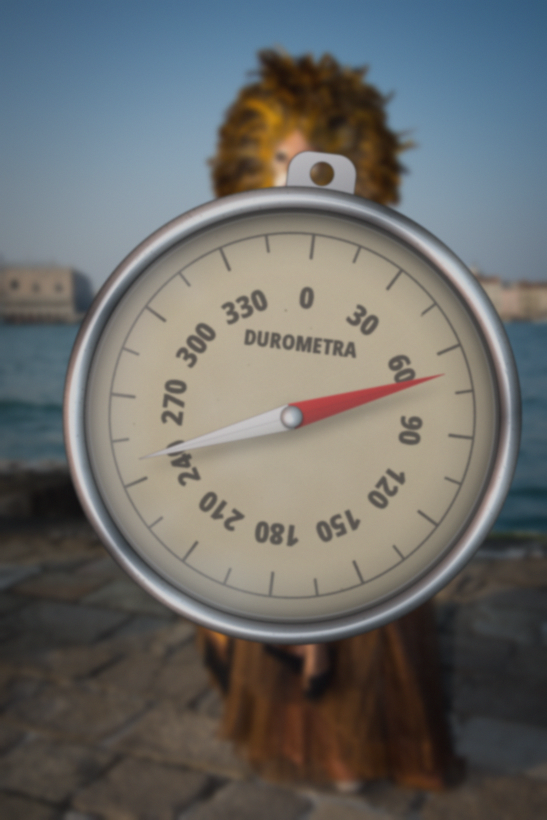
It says 67.5 °
